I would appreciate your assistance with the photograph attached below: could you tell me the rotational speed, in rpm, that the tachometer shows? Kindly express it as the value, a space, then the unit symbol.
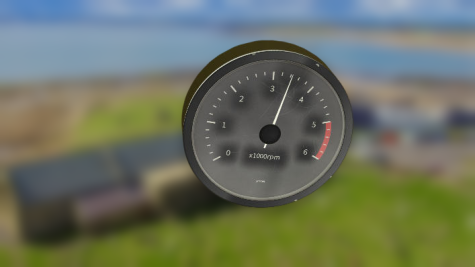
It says 3400 rpm
